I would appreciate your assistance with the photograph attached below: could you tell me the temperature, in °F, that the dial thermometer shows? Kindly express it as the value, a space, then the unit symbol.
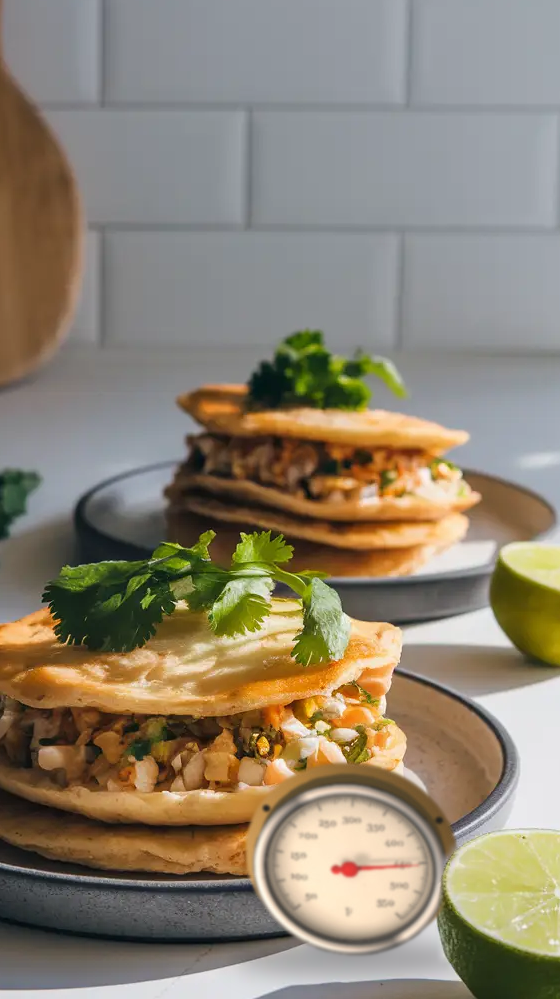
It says 450 °F
